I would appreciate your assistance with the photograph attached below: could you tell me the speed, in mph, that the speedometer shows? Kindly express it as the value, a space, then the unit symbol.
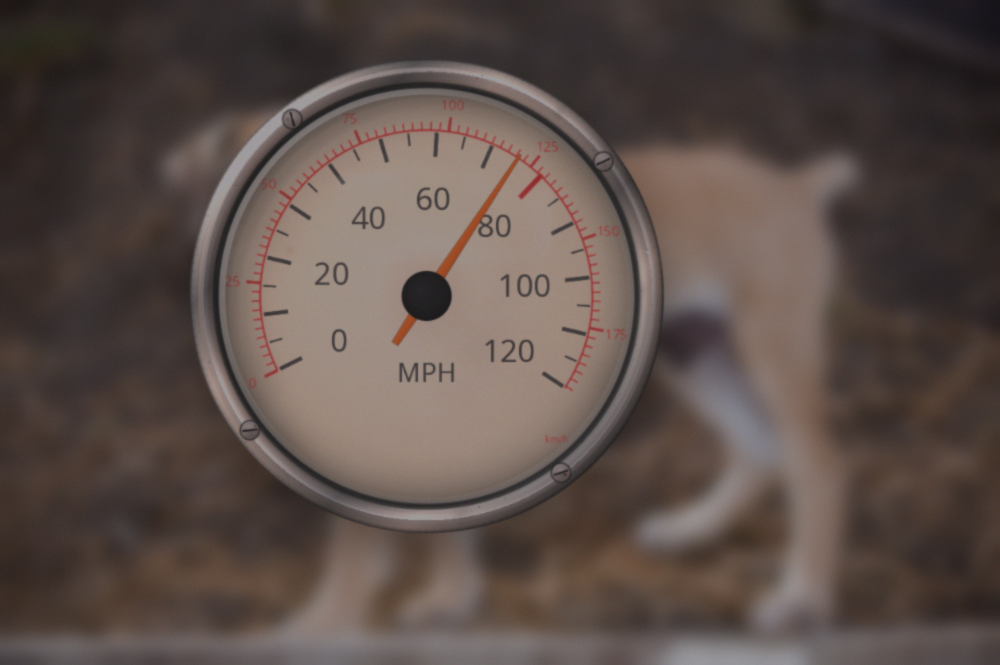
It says 75 mph
